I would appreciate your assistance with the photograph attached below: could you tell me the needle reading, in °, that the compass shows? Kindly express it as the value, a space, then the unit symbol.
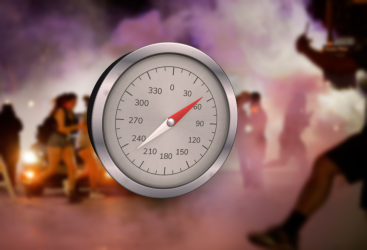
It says 50 °
